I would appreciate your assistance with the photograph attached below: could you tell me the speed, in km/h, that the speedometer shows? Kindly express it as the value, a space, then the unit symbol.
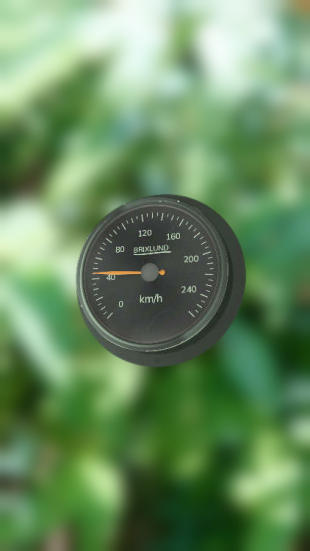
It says 45 km/h
